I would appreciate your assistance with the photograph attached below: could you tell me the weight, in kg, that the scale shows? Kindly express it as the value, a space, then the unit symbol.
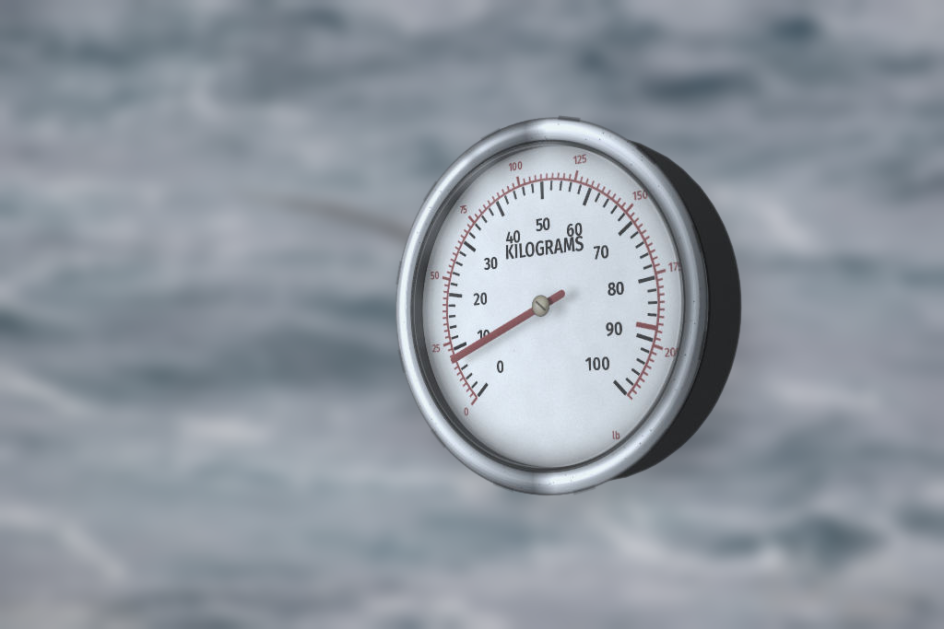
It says 8 kg
